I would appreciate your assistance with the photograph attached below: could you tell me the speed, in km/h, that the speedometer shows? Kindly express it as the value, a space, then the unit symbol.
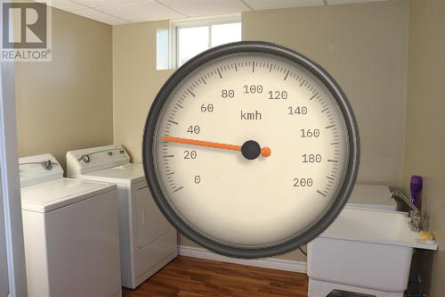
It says 30 km/h
